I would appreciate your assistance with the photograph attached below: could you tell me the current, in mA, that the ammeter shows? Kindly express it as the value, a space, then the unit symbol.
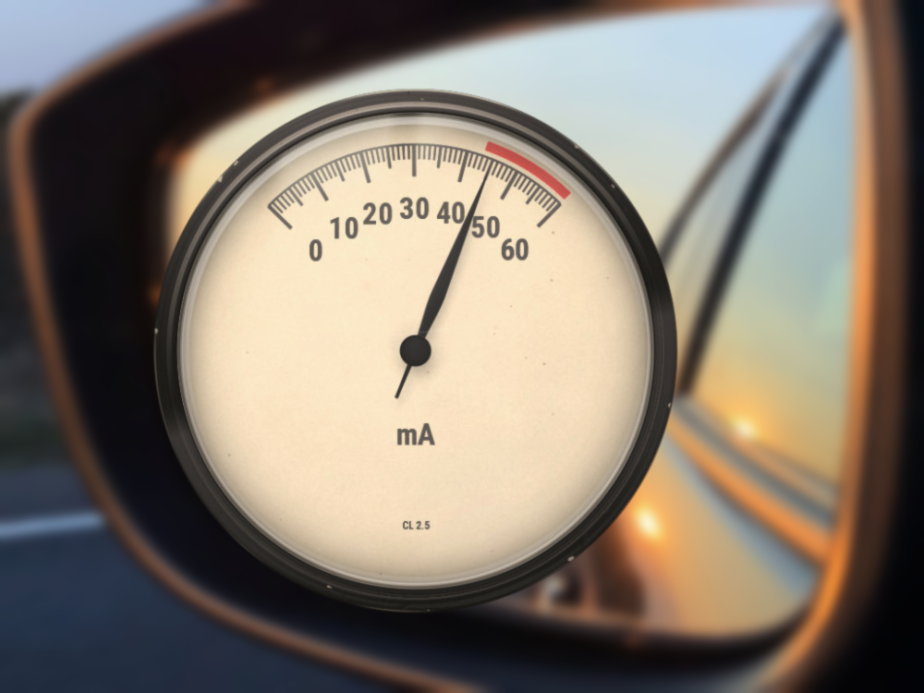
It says 45 mA
